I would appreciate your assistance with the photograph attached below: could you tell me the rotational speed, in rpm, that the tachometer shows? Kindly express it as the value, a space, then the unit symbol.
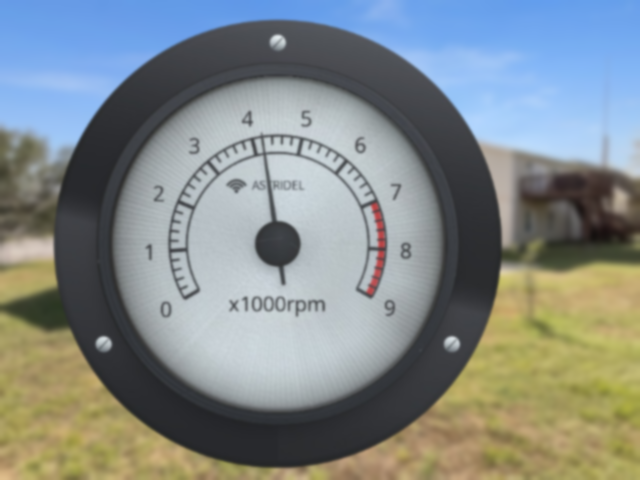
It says 4200 rpm
